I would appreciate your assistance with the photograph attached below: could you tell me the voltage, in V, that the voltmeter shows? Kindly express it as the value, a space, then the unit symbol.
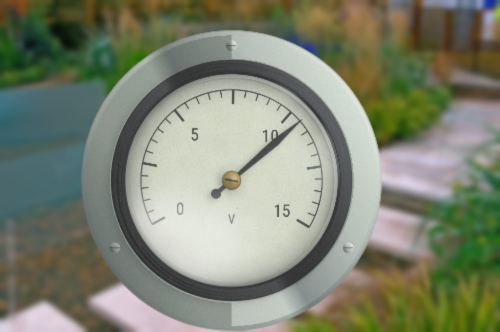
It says 10.5 V
